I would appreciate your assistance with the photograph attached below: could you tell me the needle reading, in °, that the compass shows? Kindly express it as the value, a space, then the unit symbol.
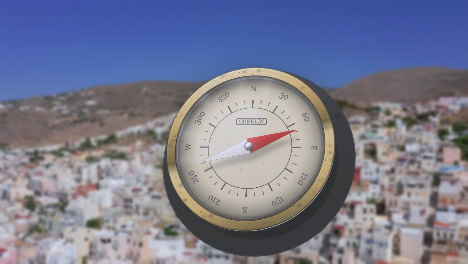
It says 70 °
